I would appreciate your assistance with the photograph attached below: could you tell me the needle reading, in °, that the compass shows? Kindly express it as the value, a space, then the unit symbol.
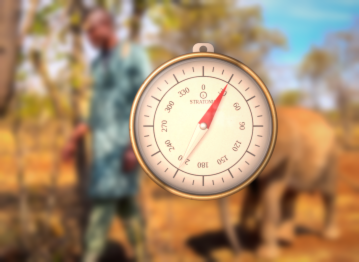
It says 30 °
